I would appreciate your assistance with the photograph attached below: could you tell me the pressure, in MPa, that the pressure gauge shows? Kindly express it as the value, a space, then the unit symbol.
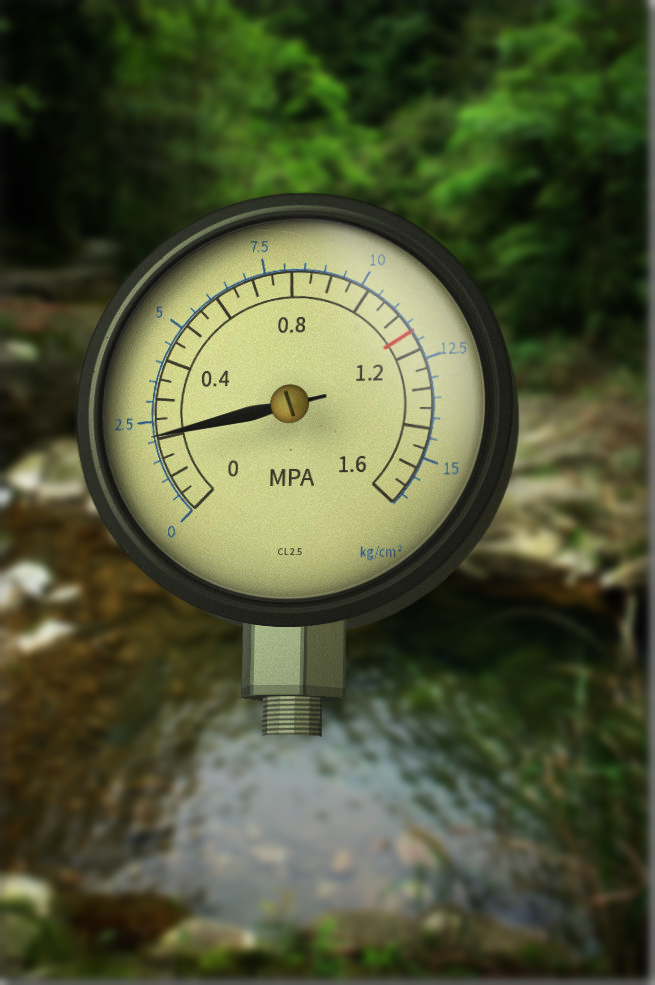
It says 0.2 MPa
